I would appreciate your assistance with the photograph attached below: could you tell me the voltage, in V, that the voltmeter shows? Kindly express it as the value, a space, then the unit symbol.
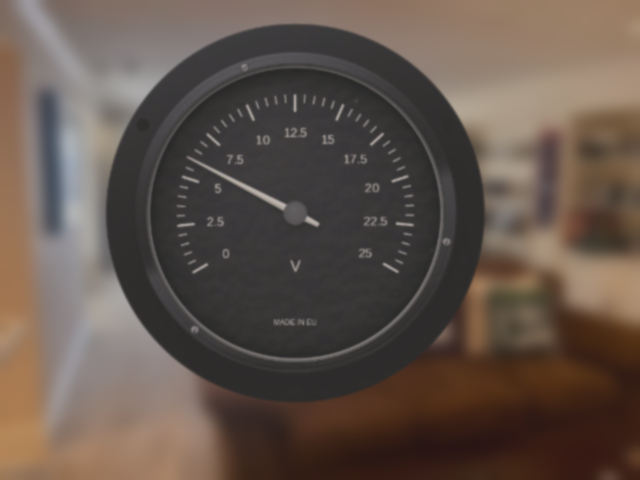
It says 6 V
